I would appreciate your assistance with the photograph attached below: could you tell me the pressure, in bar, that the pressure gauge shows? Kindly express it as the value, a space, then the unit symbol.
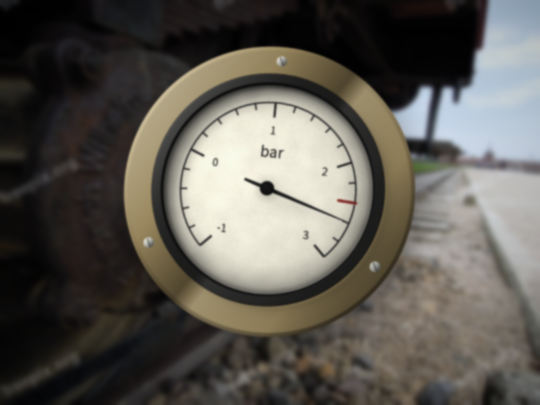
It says 2.6 bar
